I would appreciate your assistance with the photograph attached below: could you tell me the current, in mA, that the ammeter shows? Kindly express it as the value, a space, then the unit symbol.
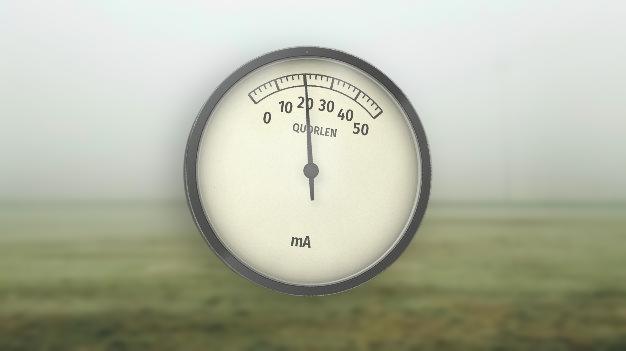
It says 20 mA
